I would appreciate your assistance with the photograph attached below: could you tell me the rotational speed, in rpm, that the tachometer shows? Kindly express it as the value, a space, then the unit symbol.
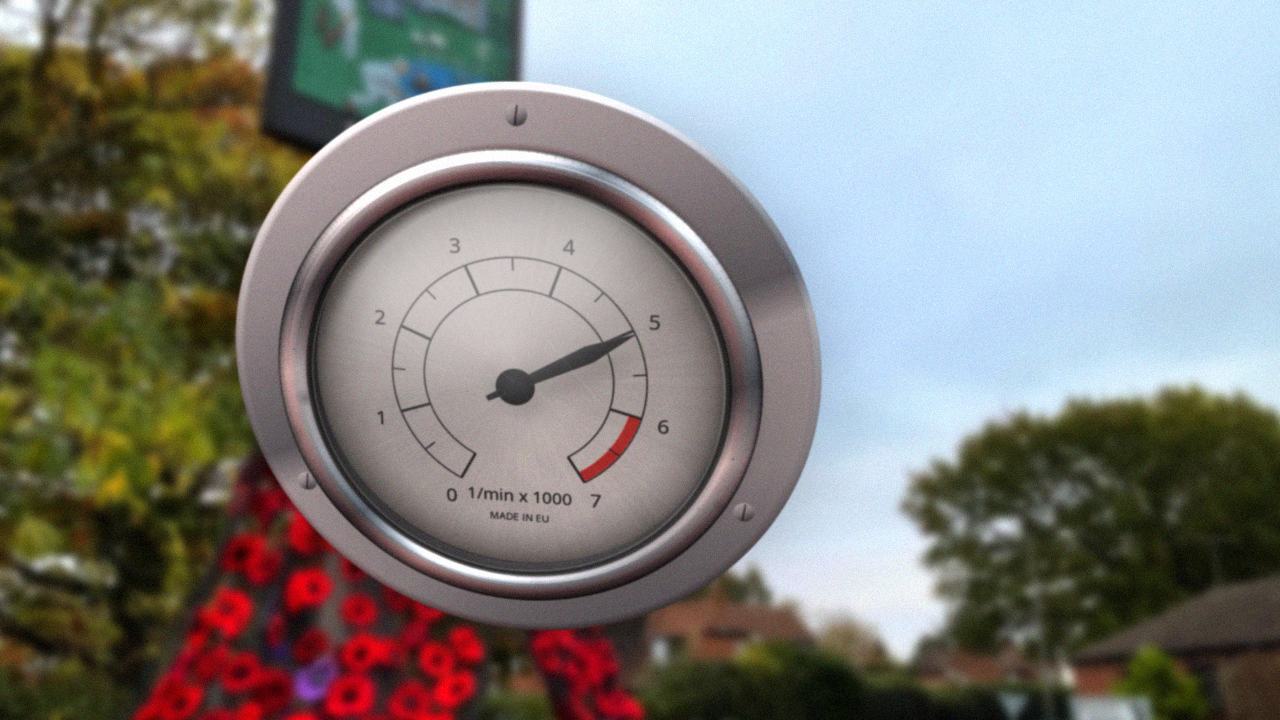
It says 5000 rpm
